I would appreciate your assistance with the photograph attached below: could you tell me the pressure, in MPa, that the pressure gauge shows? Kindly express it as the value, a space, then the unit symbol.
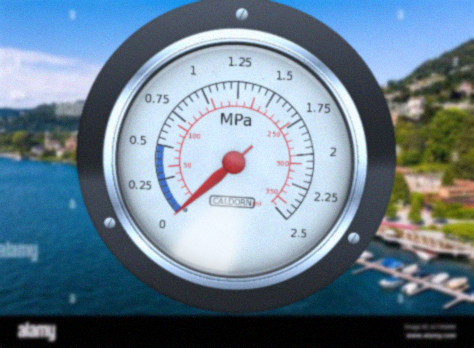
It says 0 MPa
